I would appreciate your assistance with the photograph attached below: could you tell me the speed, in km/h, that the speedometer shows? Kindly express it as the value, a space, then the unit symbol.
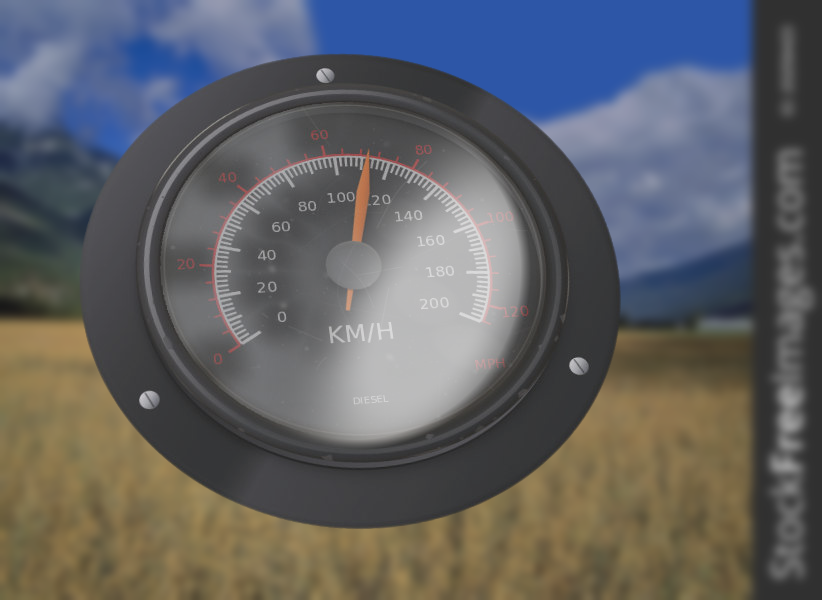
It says 112 km/h
